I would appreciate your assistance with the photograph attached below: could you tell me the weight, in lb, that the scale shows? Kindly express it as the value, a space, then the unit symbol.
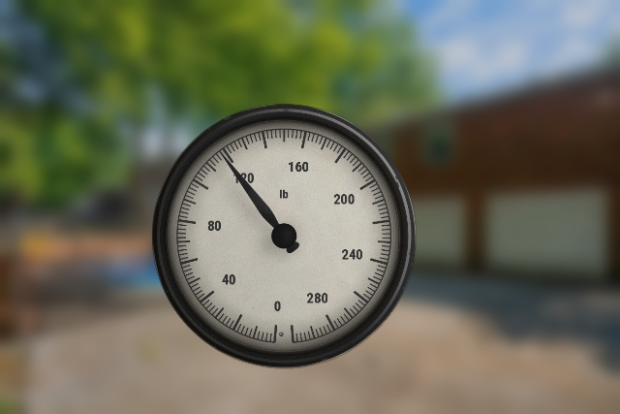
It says 118 lb
